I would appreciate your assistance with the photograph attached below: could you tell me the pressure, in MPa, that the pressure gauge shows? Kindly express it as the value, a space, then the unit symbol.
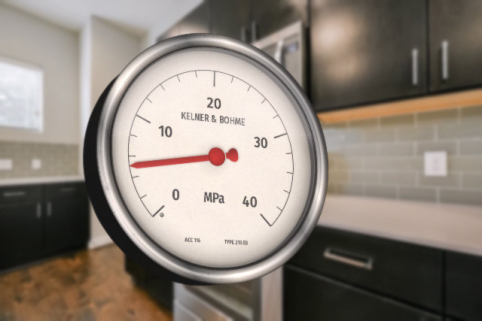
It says 5 MPa
